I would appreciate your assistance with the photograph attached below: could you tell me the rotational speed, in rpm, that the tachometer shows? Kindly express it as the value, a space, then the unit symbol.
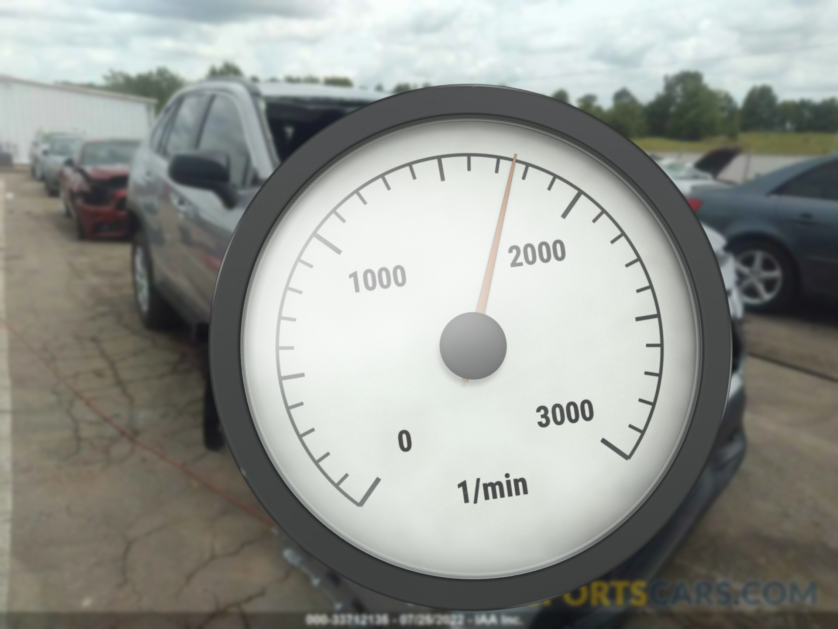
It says 1750 rpm
